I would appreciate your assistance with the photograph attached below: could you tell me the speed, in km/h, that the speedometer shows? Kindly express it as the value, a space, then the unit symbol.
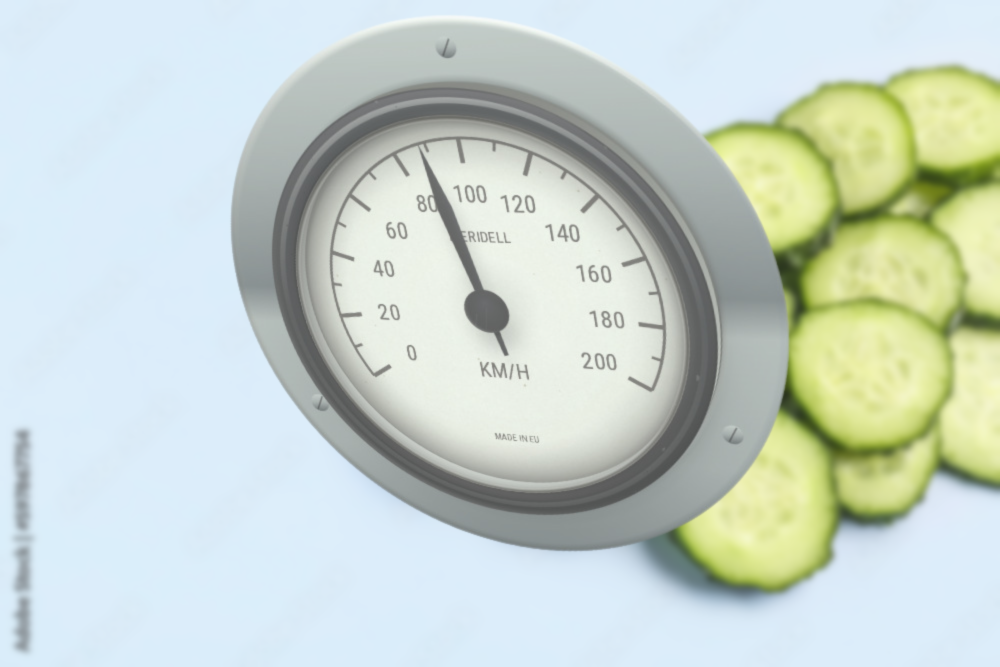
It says 90 km/h
